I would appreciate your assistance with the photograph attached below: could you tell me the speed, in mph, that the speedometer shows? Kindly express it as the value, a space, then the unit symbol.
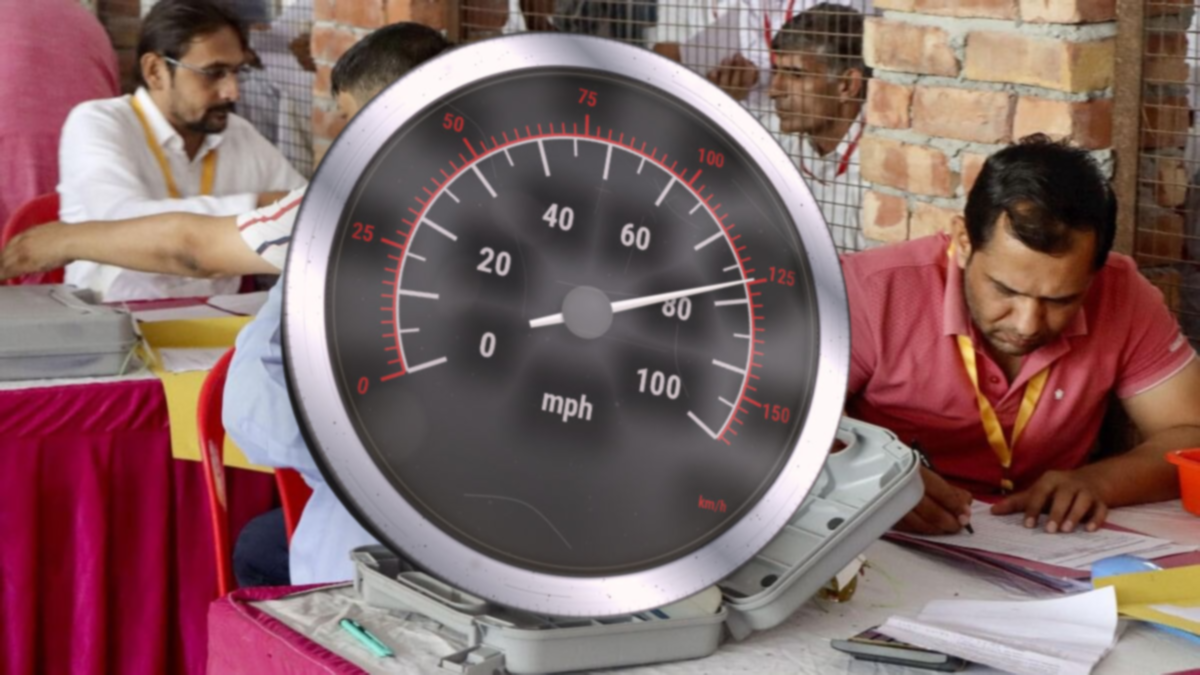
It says 77.5 mph
